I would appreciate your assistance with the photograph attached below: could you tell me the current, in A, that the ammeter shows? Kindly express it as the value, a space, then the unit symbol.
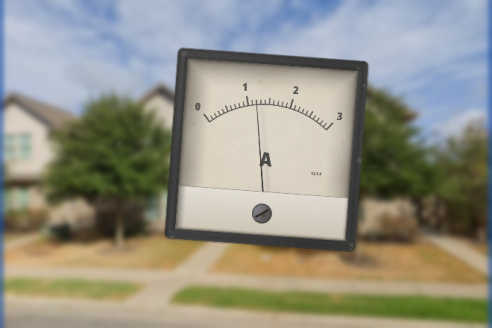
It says 1.2 A
